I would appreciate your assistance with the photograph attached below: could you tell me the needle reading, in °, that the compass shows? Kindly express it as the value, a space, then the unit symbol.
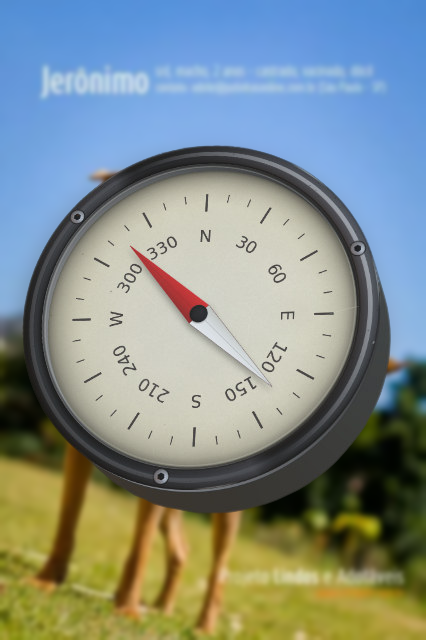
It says 315 °
